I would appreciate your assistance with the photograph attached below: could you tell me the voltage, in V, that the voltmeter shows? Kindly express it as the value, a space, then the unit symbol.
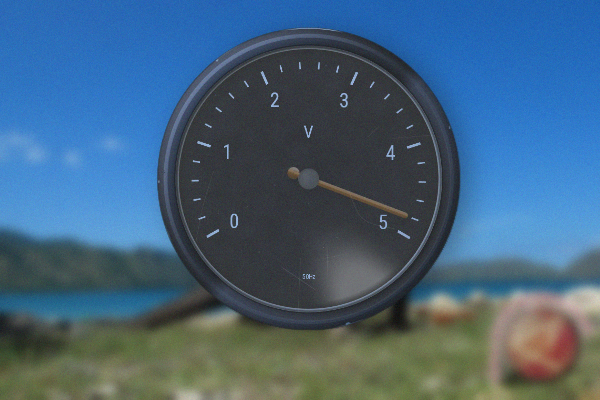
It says 4.8 V
